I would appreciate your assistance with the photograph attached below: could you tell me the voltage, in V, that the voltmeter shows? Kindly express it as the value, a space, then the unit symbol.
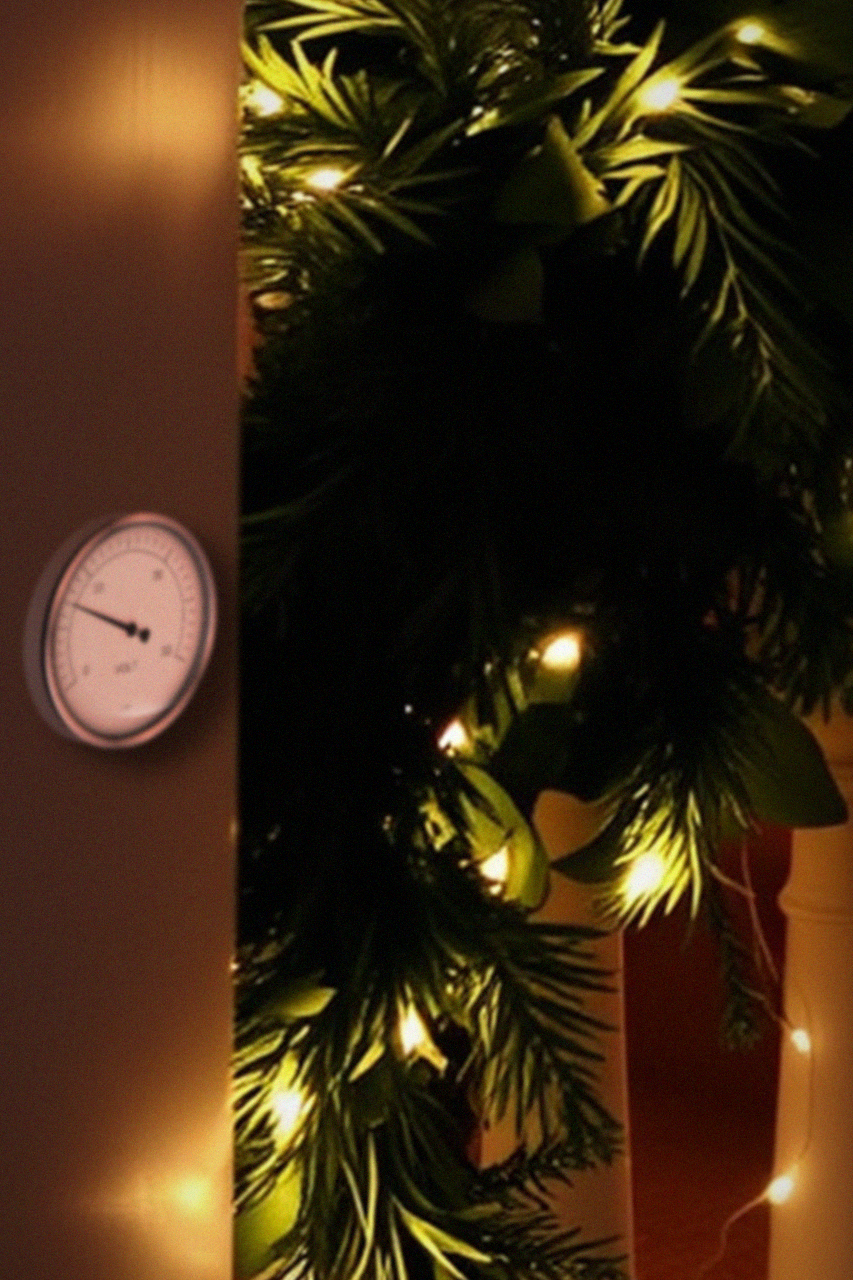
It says 7 V
